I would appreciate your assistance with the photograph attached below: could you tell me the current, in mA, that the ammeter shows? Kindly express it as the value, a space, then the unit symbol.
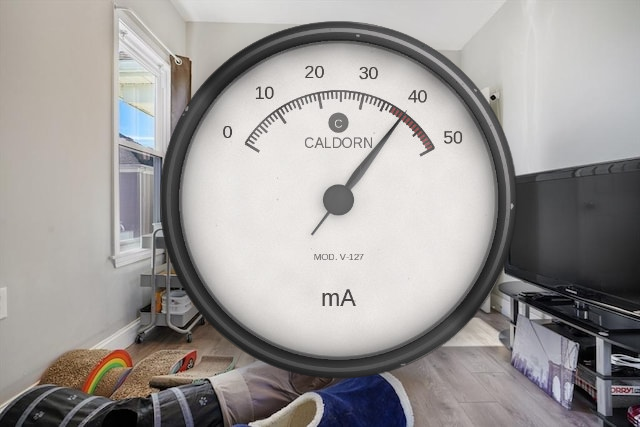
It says 40 mA
